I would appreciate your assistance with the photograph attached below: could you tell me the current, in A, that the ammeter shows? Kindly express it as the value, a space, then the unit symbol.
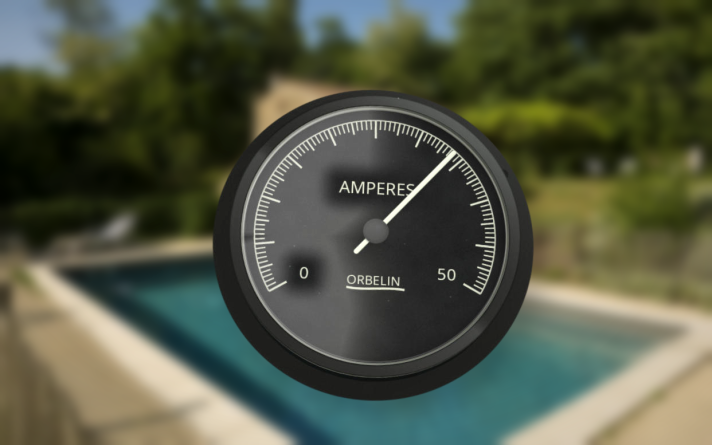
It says 34 A
